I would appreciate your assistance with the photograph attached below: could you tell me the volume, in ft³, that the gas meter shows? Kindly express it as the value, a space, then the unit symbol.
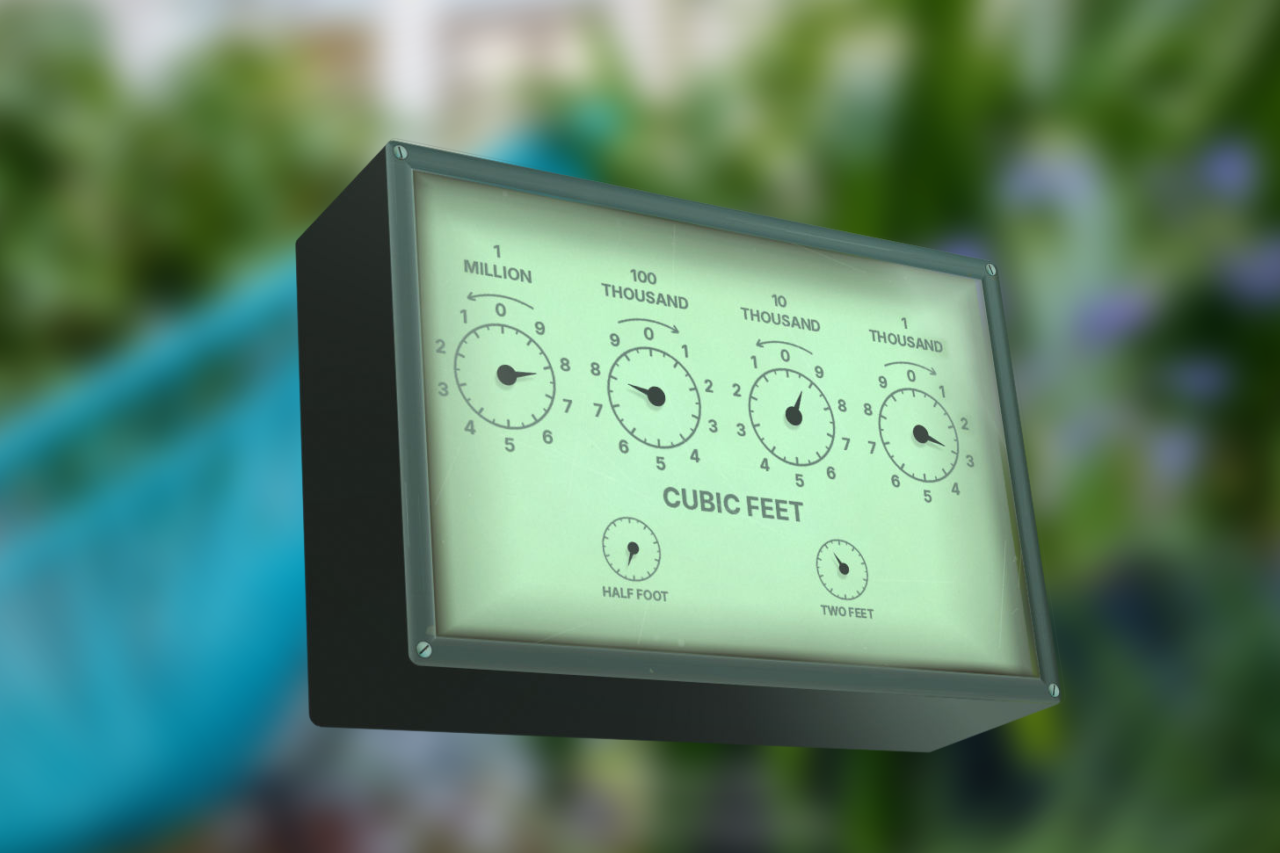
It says 779300 ft³
